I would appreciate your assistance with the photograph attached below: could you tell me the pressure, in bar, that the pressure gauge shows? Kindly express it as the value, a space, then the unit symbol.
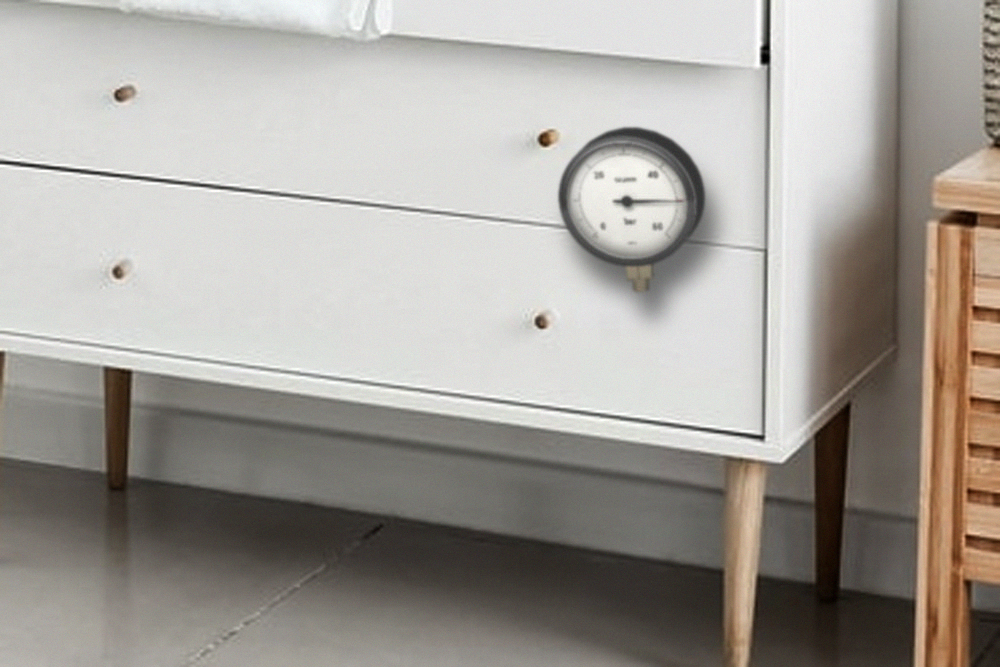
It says 50 bar
